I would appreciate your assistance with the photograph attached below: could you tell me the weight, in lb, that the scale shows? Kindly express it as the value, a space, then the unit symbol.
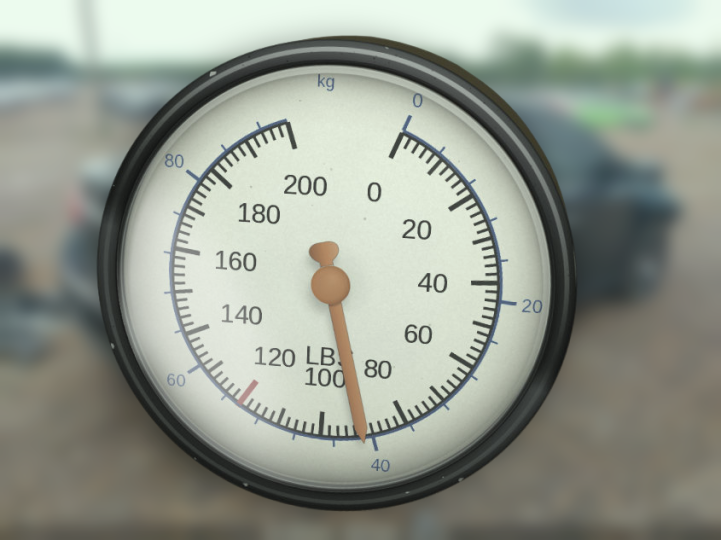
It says 90 lb
